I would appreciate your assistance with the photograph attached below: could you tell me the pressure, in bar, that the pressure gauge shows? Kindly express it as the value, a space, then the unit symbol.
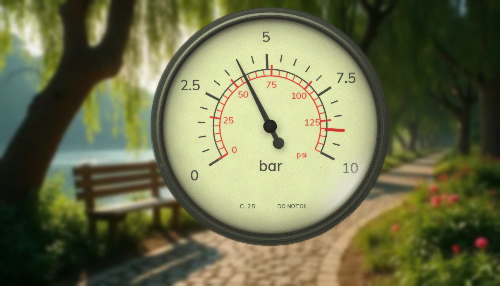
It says 4 bar
